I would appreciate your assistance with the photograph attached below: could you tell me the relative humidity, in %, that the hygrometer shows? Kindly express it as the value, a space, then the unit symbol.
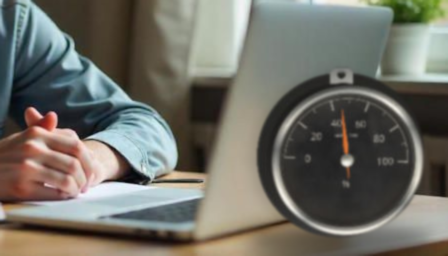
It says 45 %
